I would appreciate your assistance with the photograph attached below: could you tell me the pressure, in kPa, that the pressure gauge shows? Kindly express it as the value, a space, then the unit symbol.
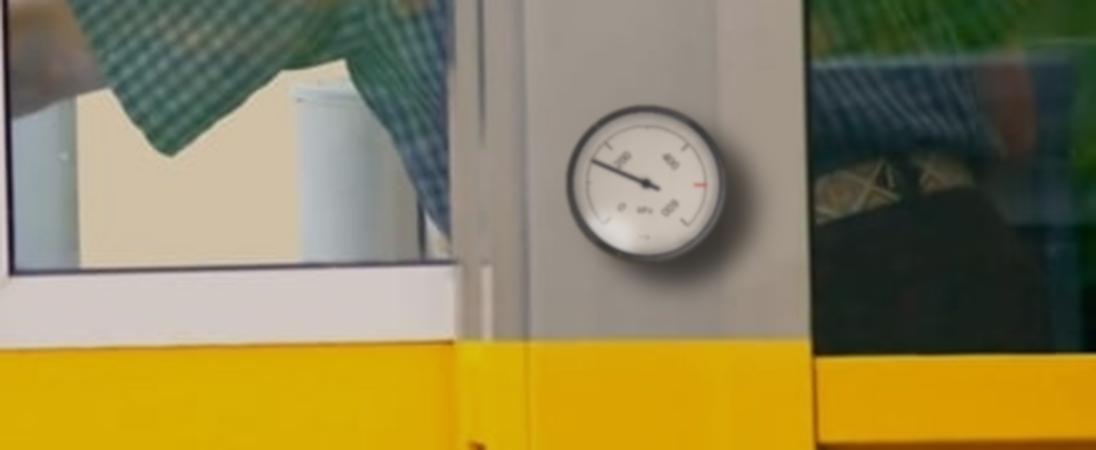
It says 150 kPa
